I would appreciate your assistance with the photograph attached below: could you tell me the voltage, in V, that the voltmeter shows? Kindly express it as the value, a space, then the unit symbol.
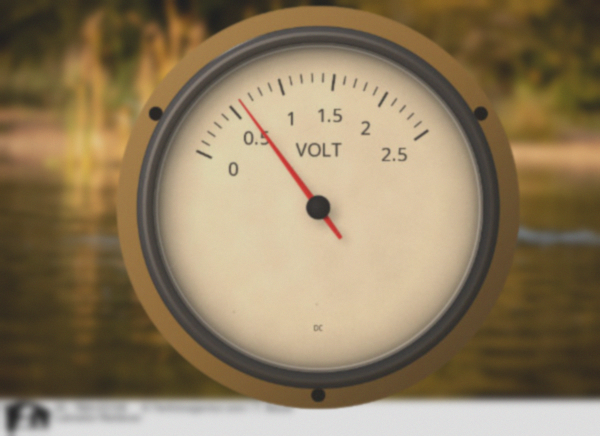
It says 0.6 V
